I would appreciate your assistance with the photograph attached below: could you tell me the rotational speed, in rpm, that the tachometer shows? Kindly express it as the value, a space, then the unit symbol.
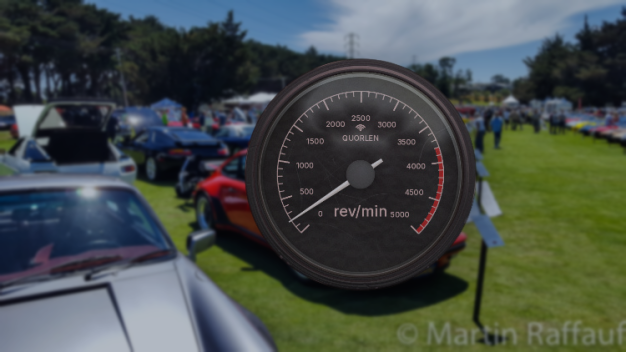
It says 200 rpm
